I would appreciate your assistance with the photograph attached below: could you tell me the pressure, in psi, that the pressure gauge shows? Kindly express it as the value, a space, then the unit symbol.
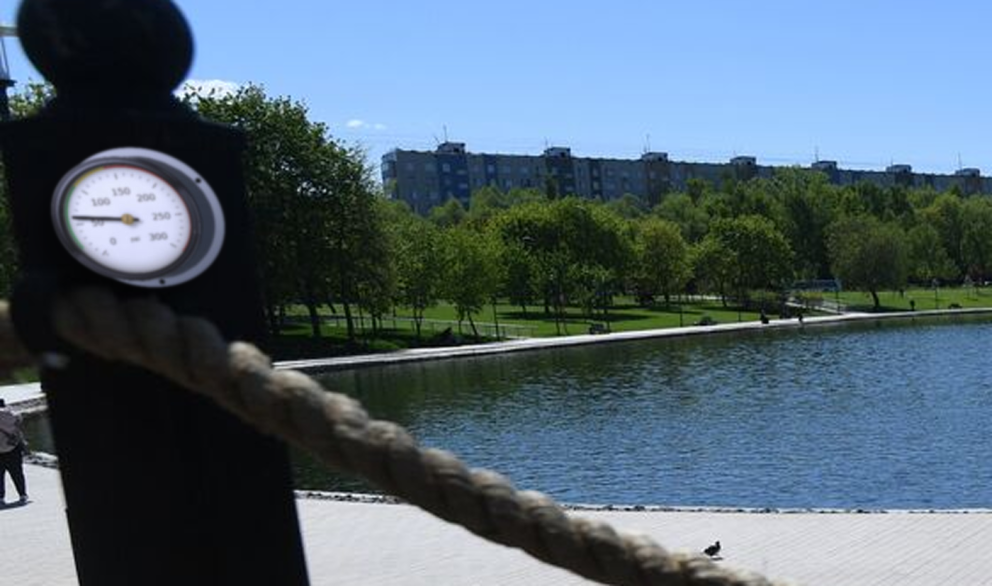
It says 60 psi
